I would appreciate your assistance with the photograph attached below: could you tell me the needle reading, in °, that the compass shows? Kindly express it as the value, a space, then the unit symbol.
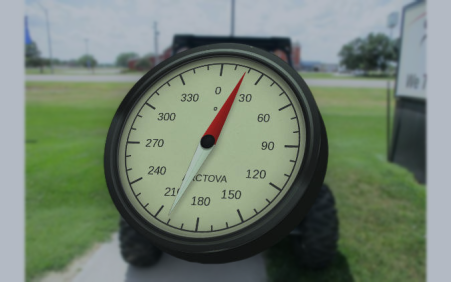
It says 20 °
